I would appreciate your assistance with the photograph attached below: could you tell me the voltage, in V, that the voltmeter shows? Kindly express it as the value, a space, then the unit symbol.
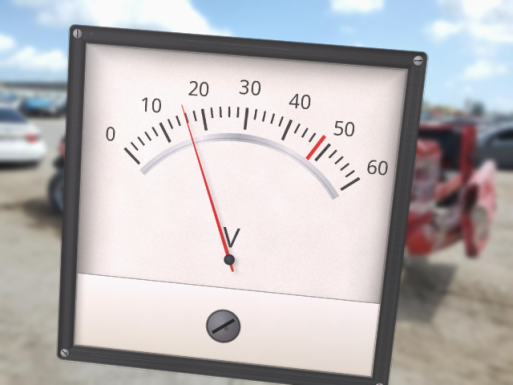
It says 16 V
